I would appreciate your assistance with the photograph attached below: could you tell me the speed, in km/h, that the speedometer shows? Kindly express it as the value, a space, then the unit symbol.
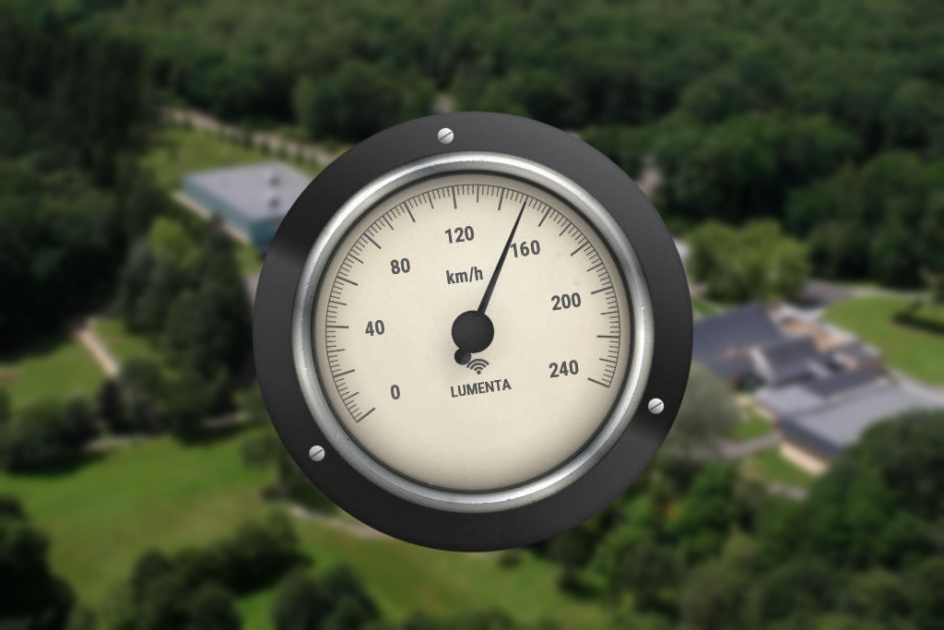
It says 150 km/h
